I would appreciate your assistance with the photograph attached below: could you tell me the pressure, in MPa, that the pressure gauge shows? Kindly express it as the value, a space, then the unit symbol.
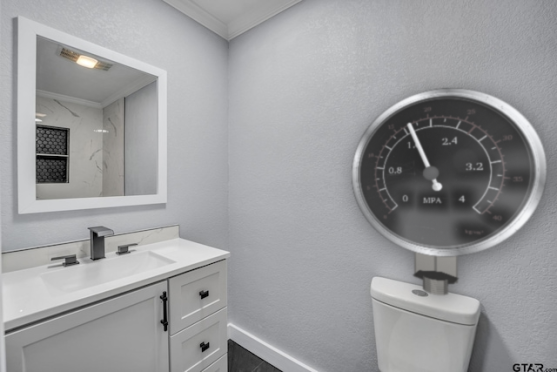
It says 1.7 MPa
